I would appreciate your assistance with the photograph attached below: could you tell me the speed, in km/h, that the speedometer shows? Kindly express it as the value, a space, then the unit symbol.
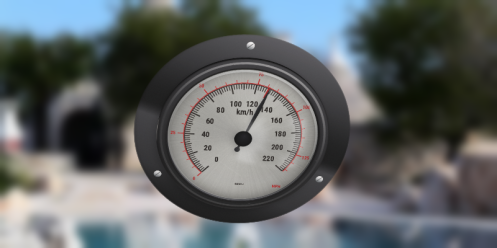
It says 130 km/h
